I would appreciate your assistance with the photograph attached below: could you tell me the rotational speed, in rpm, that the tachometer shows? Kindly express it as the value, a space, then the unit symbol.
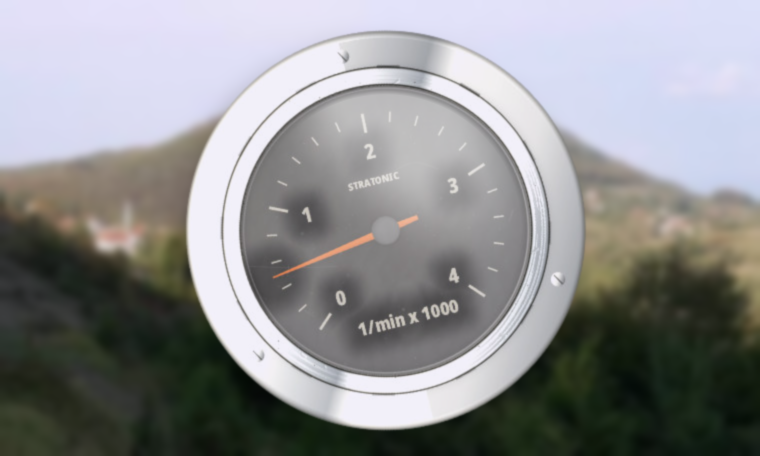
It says 500 rpm
